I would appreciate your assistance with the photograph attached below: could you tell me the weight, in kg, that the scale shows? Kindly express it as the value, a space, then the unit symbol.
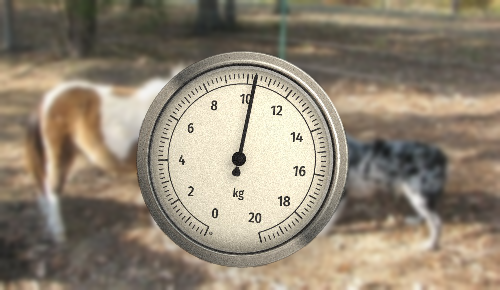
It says 10.4 kg
